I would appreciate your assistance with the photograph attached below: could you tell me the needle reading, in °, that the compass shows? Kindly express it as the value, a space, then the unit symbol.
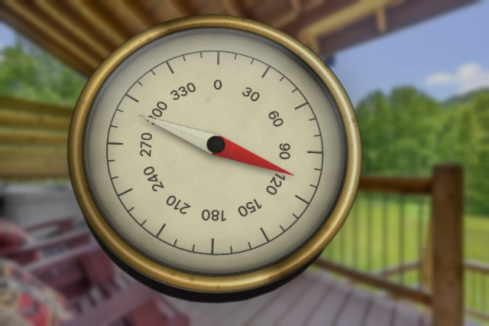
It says 110 °
